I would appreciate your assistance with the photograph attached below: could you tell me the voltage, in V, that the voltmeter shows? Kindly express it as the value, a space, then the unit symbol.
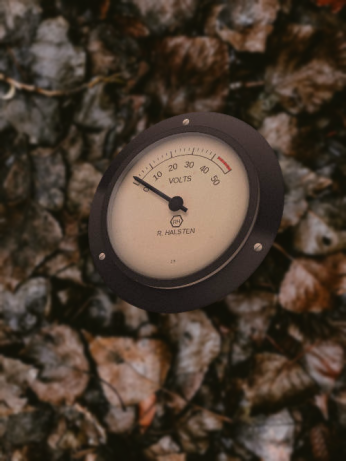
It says 2 V
